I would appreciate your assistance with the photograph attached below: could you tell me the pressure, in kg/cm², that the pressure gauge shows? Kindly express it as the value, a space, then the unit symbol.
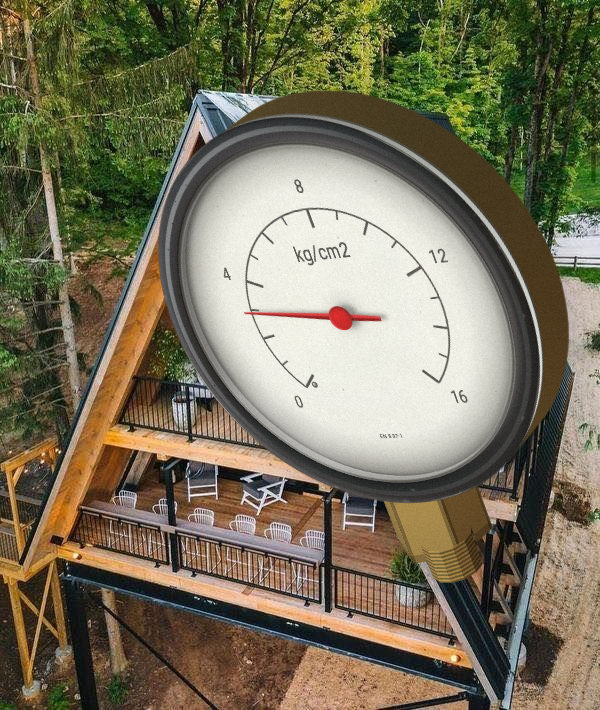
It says 3 kg/cm²
